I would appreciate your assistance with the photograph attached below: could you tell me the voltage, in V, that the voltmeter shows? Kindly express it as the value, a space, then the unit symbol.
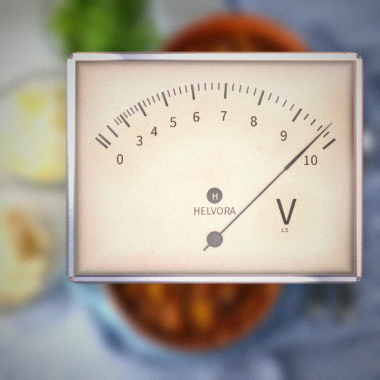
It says 9.7 V
